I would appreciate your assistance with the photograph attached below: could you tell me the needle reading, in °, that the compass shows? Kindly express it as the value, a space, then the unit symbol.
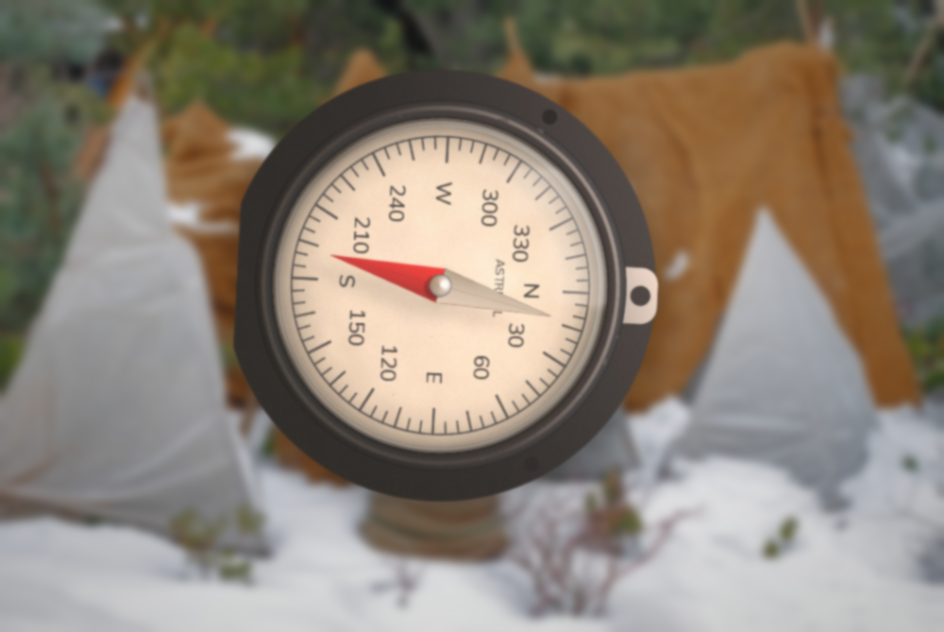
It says 192.5 °
